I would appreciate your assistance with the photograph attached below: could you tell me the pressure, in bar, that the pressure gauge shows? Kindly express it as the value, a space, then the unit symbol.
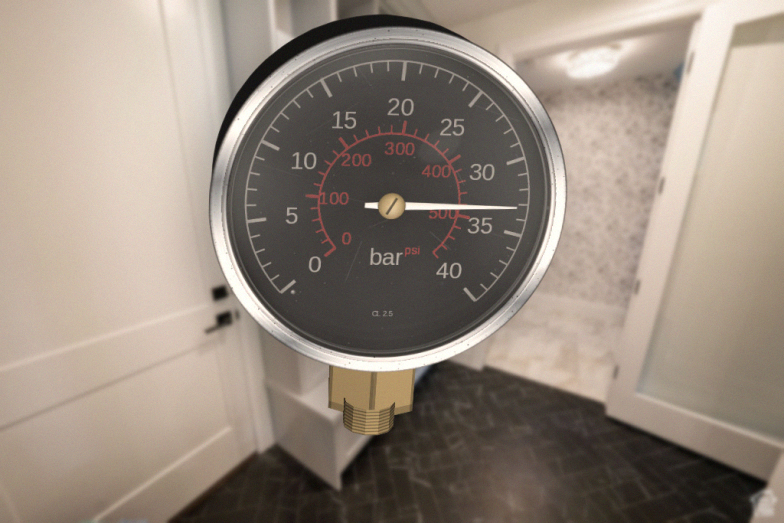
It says 33 bar
